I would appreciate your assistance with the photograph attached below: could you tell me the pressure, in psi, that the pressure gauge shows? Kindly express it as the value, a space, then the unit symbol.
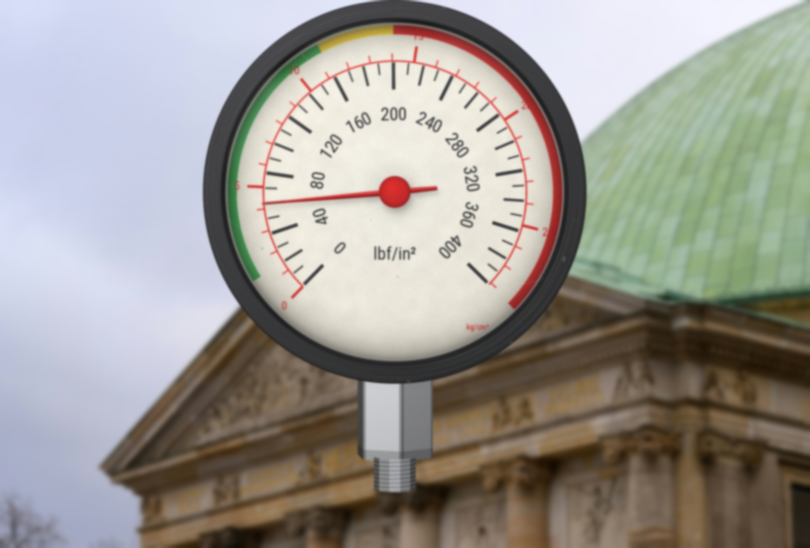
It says 60 psi
